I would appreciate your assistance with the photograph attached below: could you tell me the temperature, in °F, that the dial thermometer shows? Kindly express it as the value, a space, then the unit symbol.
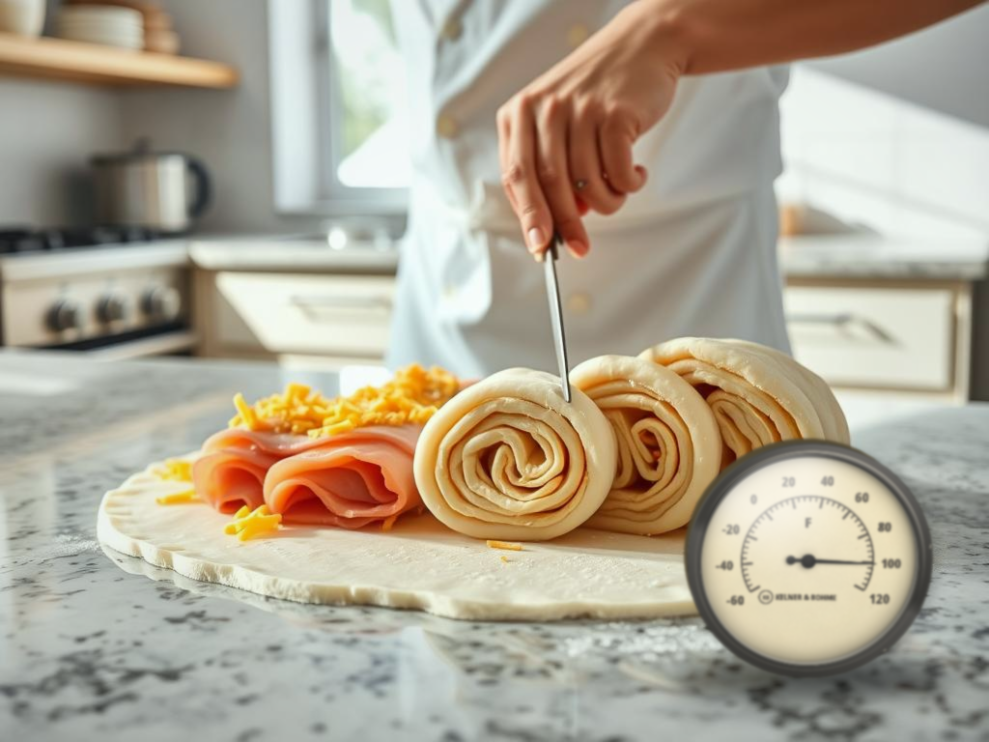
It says 100 °F
